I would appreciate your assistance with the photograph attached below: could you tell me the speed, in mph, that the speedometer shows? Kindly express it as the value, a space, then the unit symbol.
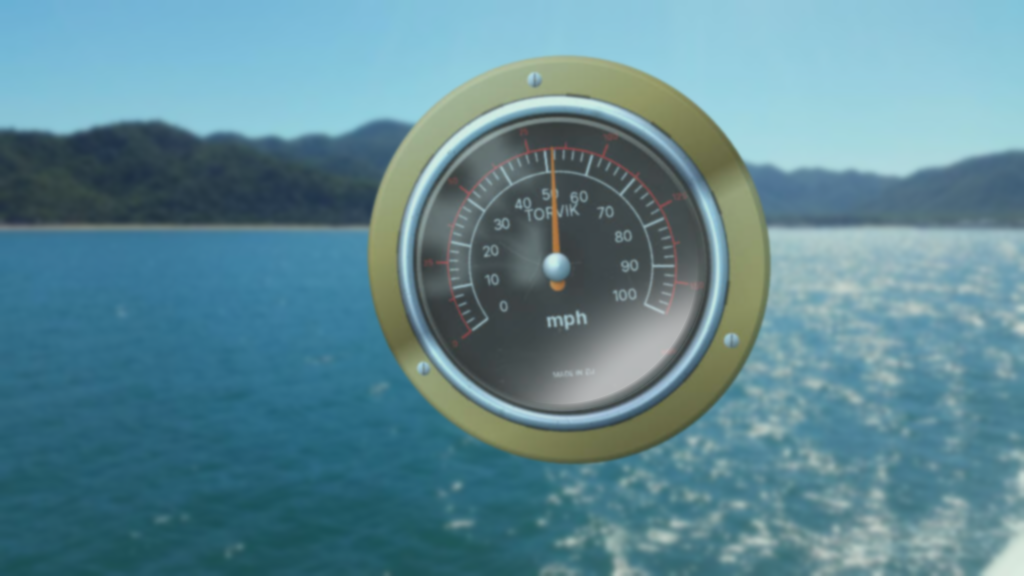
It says 52 mph
